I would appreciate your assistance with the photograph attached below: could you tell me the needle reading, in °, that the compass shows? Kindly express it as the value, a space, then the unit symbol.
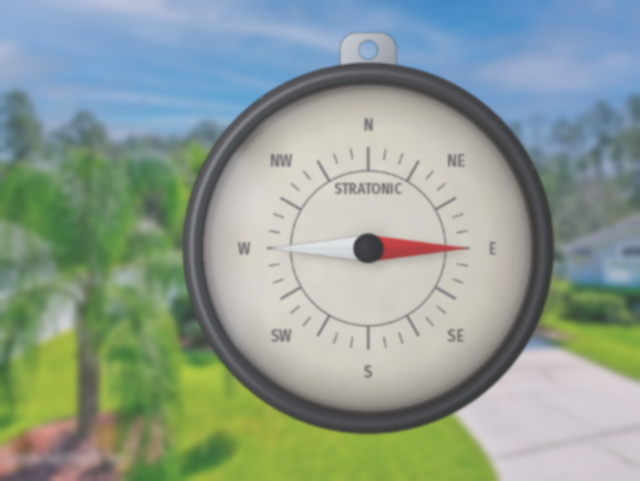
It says 90 °
